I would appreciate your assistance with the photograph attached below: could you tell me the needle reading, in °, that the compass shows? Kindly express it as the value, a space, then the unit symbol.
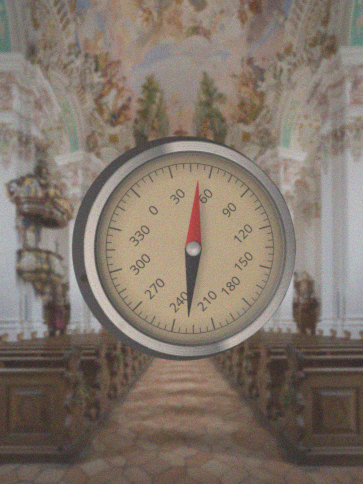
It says 50 °
